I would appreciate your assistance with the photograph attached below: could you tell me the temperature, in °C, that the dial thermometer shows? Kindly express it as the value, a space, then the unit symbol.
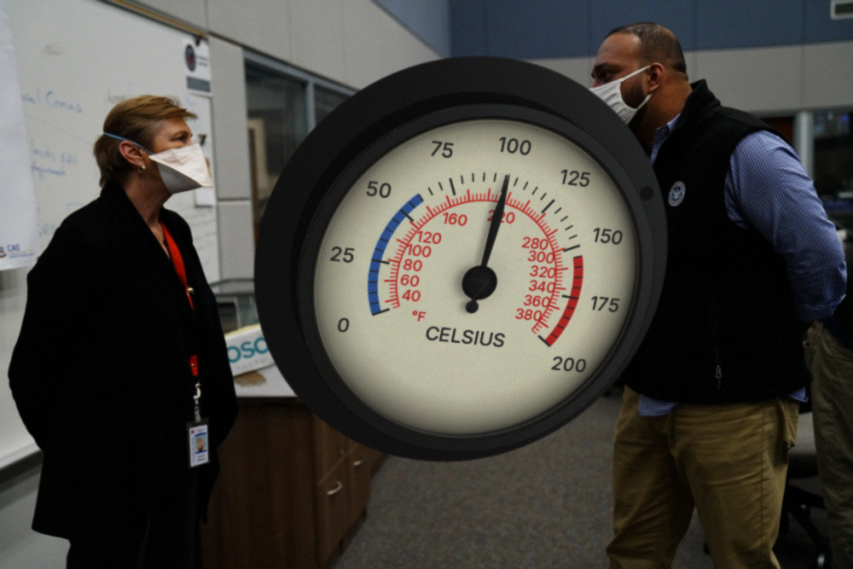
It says 100 °C
